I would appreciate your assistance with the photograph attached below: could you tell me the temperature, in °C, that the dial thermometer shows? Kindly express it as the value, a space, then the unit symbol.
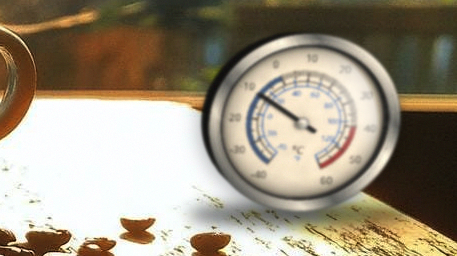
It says -10 °C
